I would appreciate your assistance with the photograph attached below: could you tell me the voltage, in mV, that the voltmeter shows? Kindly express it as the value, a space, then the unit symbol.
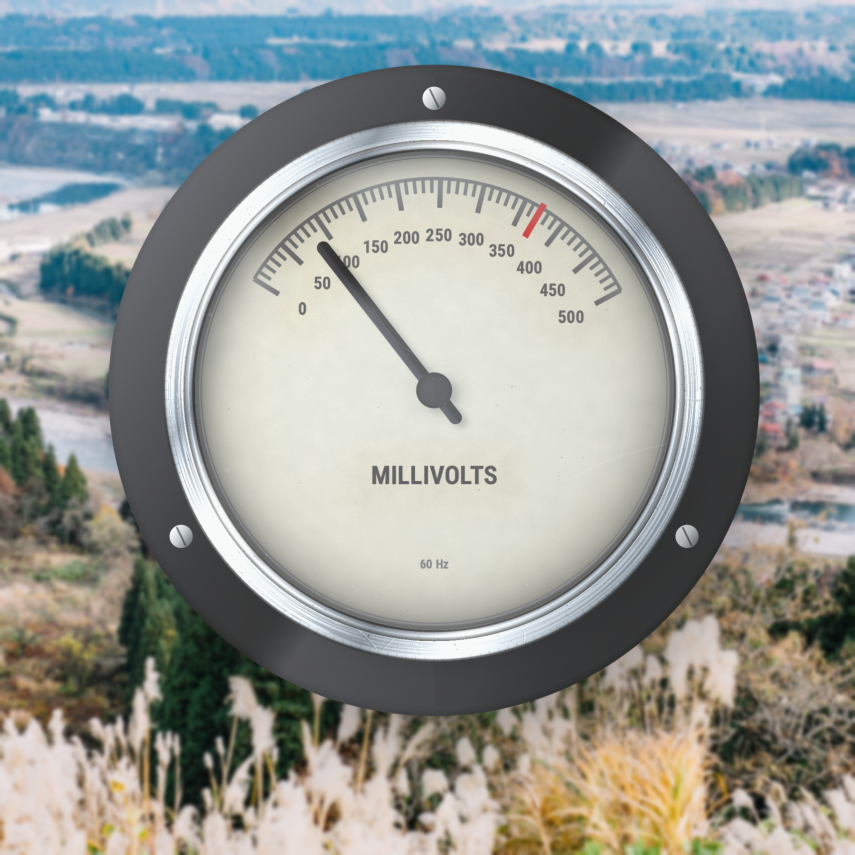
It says 85 mV
